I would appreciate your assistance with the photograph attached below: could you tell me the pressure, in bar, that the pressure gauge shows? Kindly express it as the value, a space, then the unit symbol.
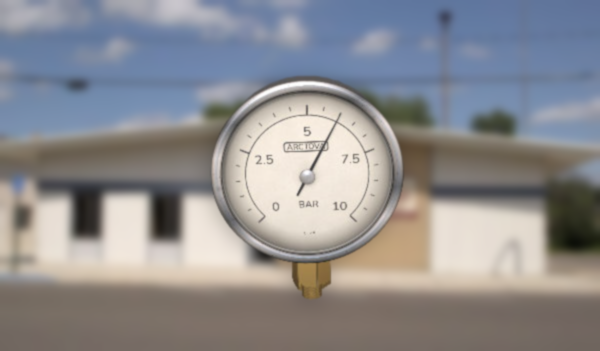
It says 6 bar
